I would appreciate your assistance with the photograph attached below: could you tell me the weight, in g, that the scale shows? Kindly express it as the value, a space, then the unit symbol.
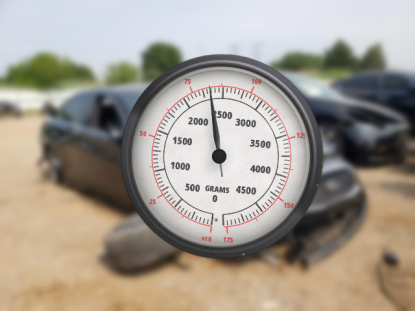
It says 2350 g
